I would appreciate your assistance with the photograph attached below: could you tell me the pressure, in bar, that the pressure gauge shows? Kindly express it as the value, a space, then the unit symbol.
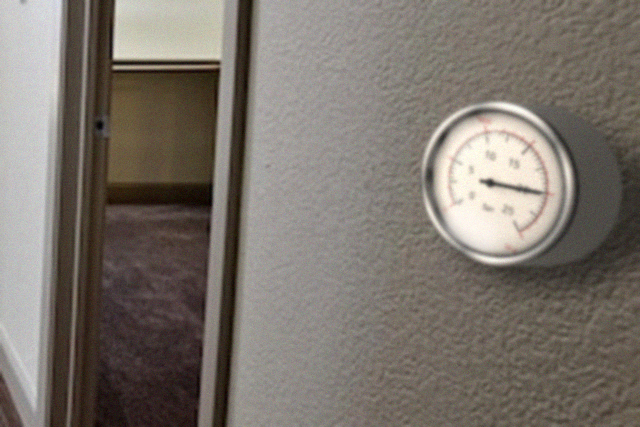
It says 20 bar
